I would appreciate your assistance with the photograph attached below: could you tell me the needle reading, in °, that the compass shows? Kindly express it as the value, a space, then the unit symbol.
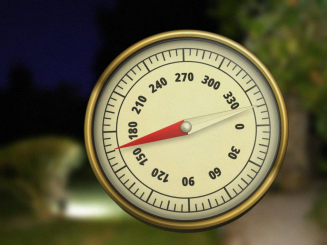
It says 165 °
